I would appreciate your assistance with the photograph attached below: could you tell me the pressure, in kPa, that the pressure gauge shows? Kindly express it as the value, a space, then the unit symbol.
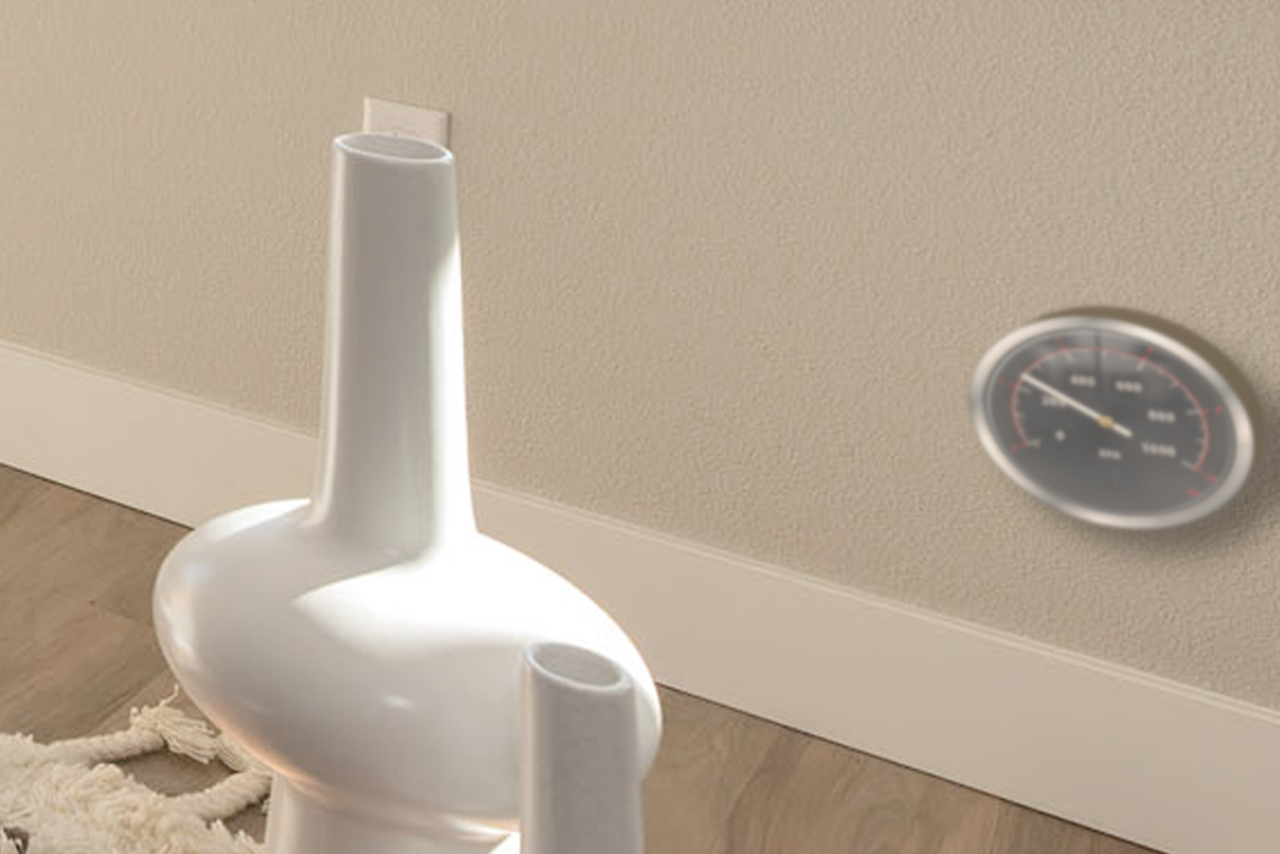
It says 250 kPa
